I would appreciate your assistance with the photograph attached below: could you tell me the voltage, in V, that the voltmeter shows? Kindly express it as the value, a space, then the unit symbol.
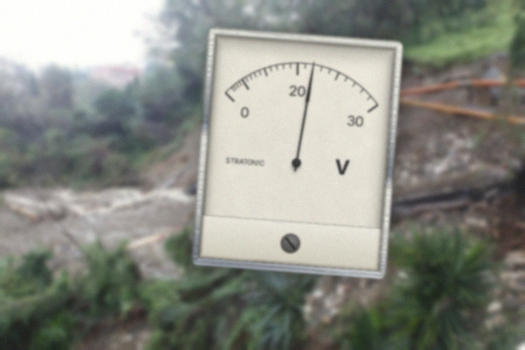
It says 22 V
